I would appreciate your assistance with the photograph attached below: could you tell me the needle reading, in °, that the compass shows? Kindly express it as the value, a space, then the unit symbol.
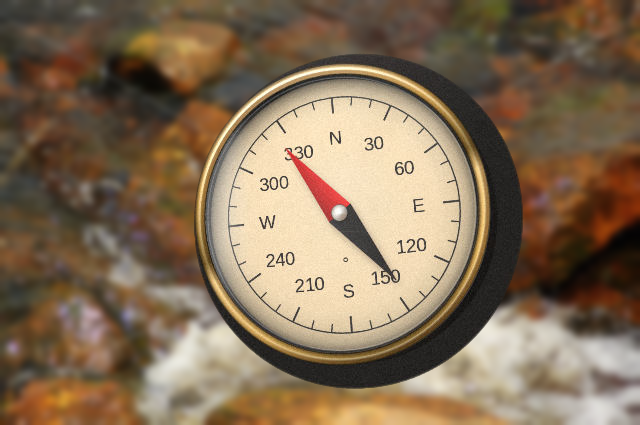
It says 325 °
